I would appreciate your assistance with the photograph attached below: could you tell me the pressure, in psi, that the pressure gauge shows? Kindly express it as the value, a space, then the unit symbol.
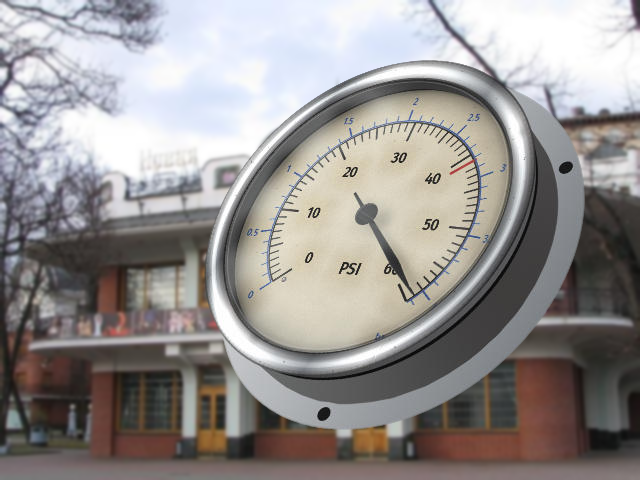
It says 59 psi
